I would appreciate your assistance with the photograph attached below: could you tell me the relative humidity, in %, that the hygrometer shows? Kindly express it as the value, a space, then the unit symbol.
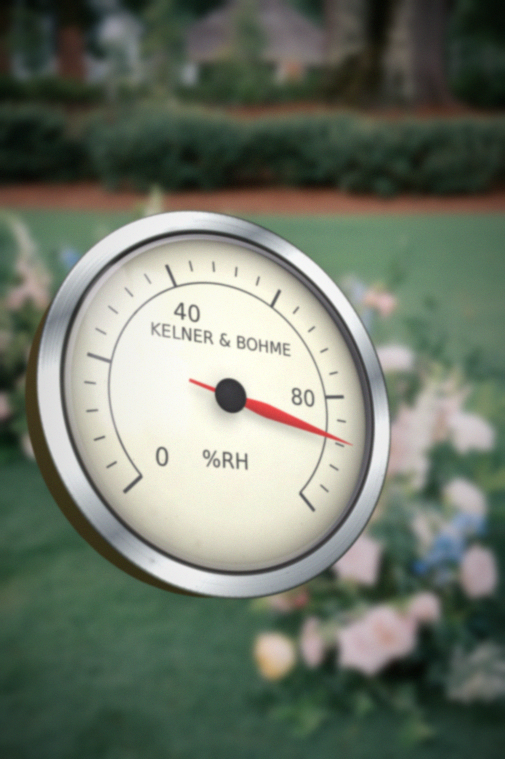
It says 88 %
